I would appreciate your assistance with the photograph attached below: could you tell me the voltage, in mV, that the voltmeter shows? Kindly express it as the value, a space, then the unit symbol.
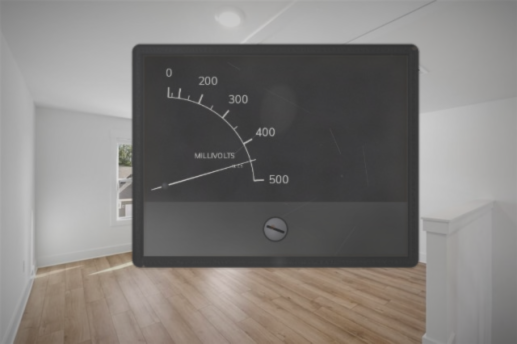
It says 450 mV
